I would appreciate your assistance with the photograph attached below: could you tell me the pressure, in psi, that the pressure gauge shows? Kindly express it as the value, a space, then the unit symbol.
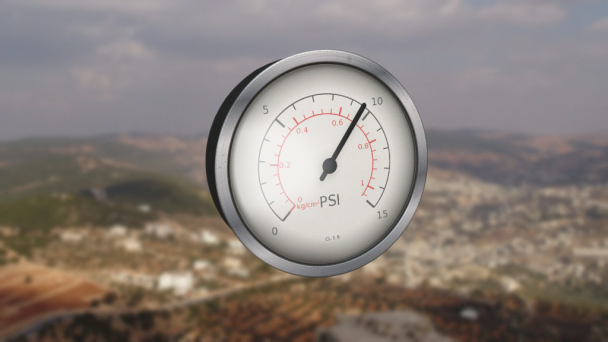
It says 9.5 psi
